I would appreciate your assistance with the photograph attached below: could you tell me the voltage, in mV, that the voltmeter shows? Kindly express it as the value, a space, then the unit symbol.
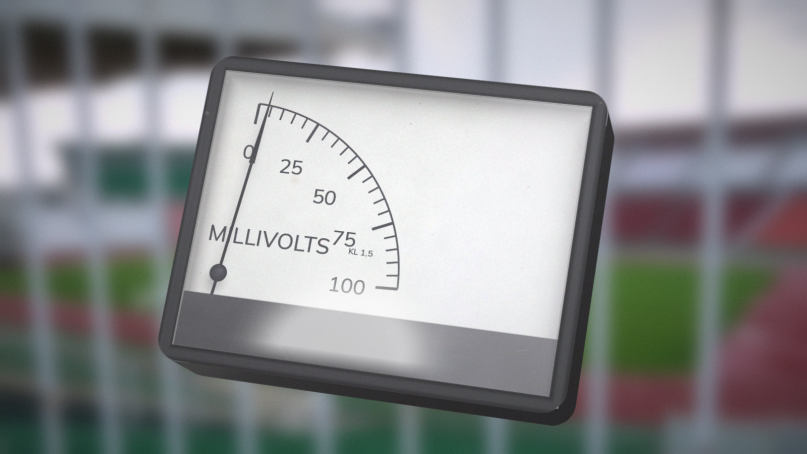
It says 5 mV
